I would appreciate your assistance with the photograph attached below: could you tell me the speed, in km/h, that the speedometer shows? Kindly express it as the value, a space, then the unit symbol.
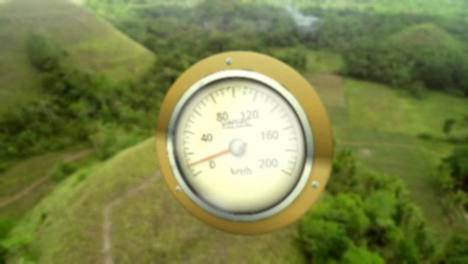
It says 10 km/h
